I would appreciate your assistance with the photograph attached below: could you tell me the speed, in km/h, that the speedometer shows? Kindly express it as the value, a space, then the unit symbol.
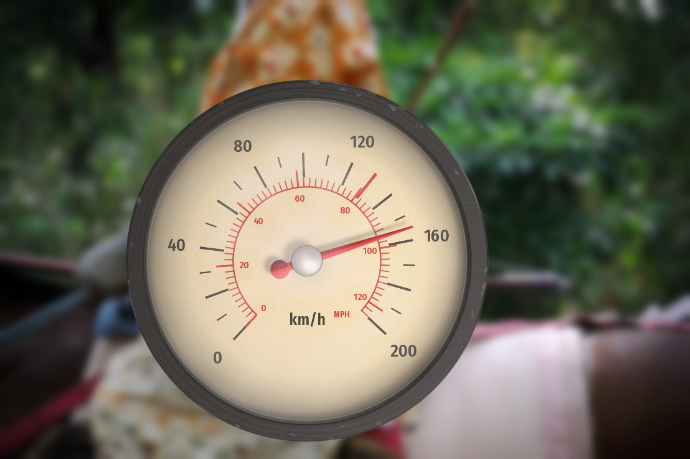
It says 155 km/h
